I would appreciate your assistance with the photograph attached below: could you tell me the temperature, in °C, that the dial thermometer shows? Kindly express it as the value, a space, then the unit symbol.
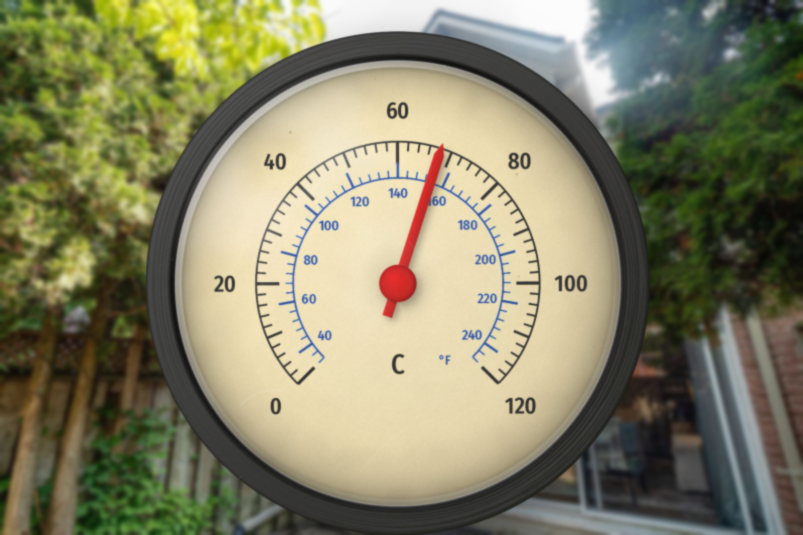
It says 68 °C
